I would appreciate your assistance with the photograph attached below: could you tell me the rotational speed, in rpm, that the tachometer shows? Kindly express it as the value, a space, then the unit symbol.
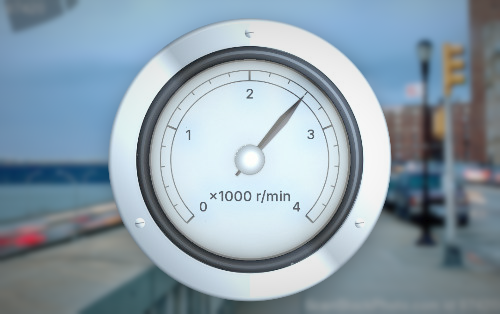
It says 2600 rpm
